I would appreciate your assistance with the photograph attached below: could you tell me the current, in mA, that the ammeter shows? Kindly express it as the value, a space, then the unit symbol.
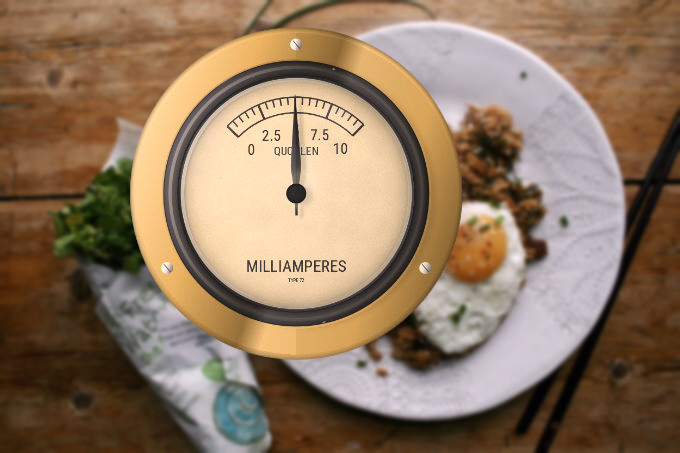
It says 5 mA
